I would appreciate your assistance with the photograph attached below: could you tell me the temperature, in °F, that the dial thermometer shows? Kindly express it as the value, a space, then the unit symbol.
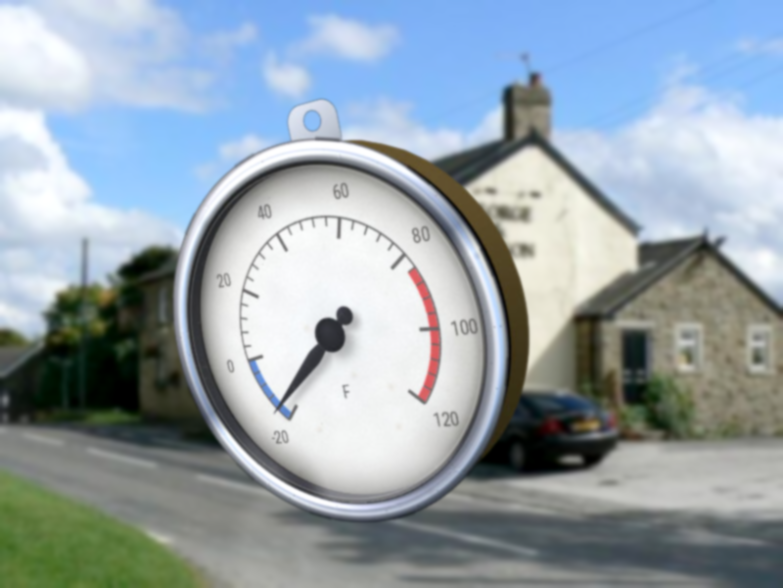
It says -16 °F
